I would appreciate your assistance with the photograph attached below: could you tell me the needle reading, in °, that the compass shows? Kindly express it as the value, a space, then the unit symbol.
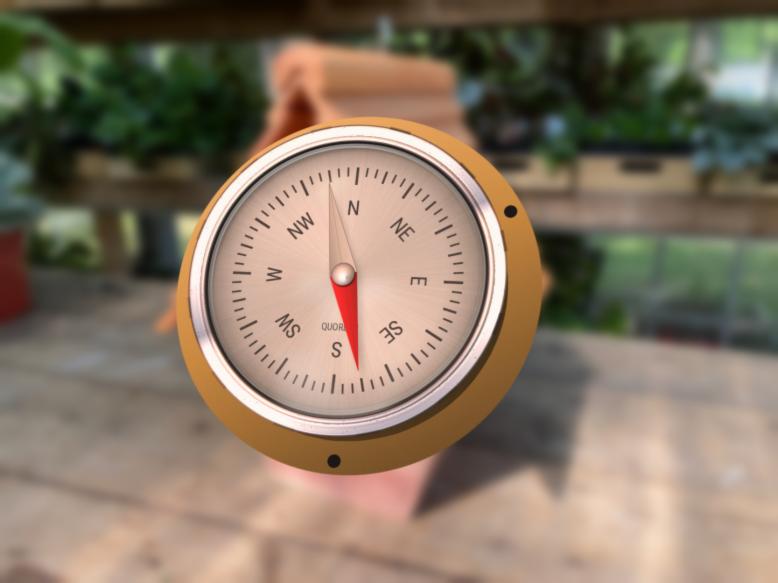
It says 165 °
